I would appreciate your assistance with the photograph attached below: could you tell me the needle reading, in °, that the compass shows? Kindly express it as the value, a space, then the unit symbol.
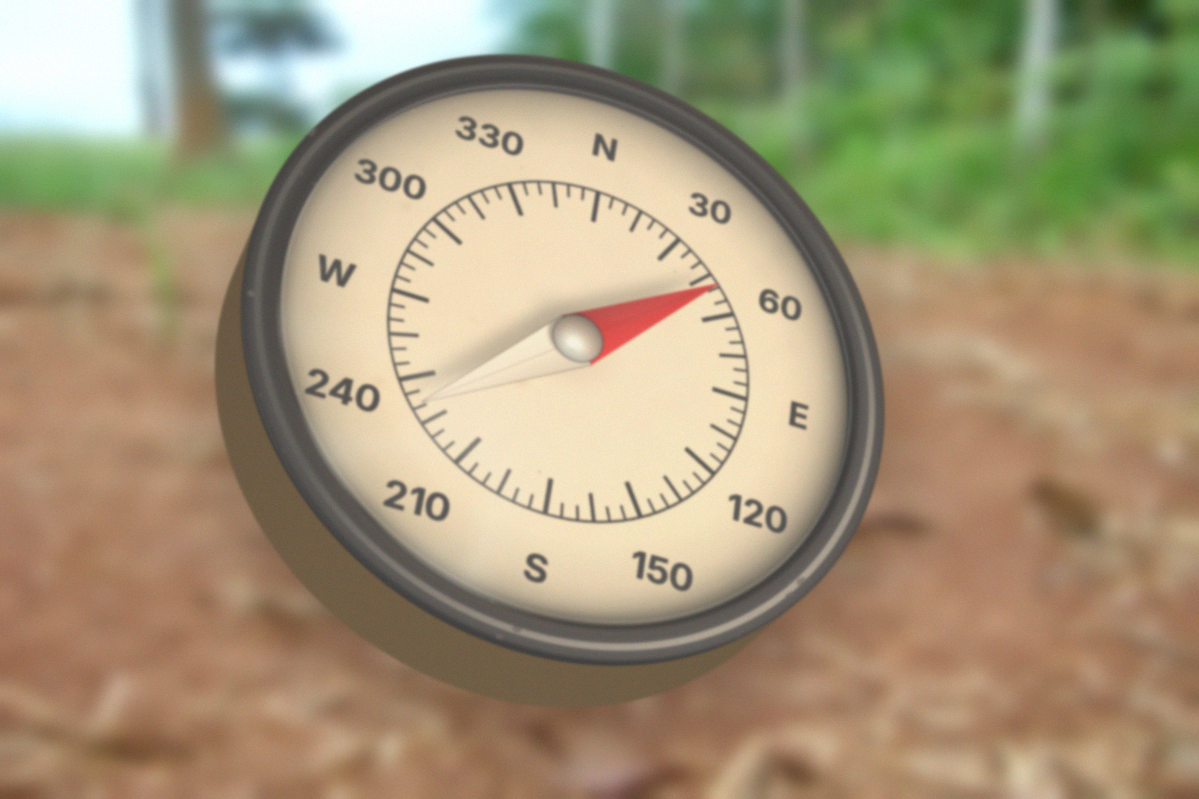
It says 50 °
